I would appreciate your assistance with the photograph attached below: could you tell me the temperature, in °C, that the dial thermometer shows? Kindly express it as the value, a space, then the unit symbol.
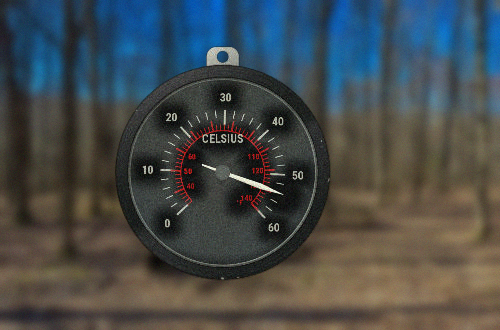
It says 54 °C
